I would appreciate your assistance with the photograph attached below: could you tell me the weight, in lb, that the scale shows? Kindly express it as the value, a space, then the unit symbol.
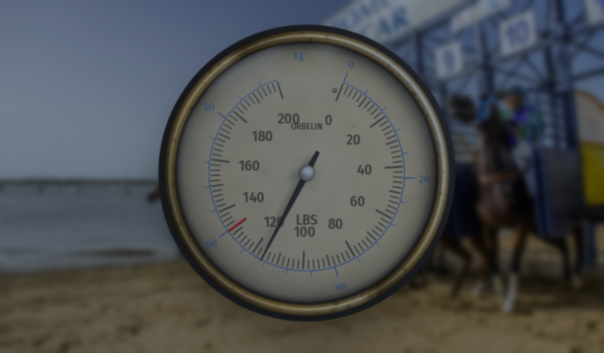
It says 116 lb
